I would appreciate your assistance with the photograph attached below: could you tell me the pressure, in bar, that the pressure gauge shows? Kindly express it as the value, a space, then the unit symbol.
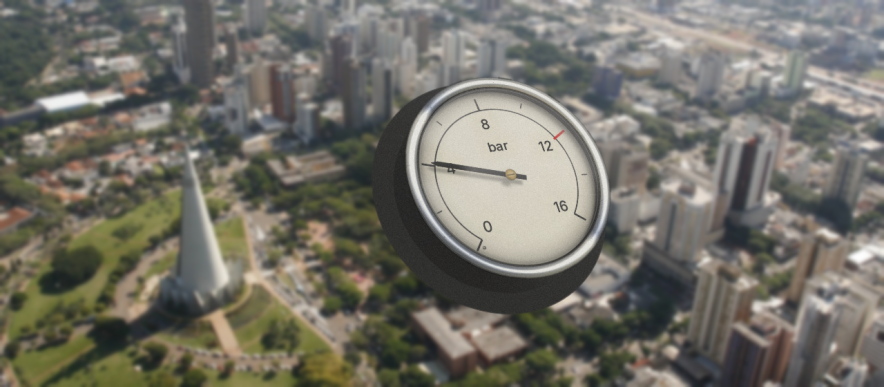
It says 4 bar
